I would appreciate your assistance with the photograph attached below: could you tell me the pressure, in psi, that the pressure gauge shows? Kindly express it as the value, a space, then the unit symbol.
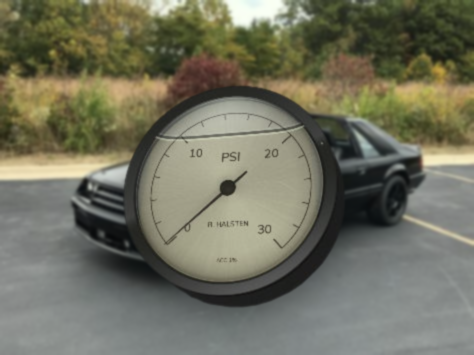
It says 0 psi
